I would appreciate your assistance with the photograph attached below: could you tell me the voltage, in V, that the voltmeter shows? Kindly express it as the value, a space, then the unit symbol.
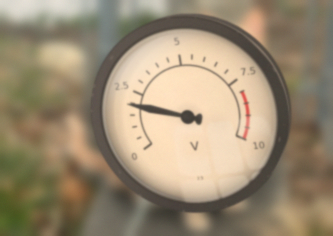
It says 2 V
